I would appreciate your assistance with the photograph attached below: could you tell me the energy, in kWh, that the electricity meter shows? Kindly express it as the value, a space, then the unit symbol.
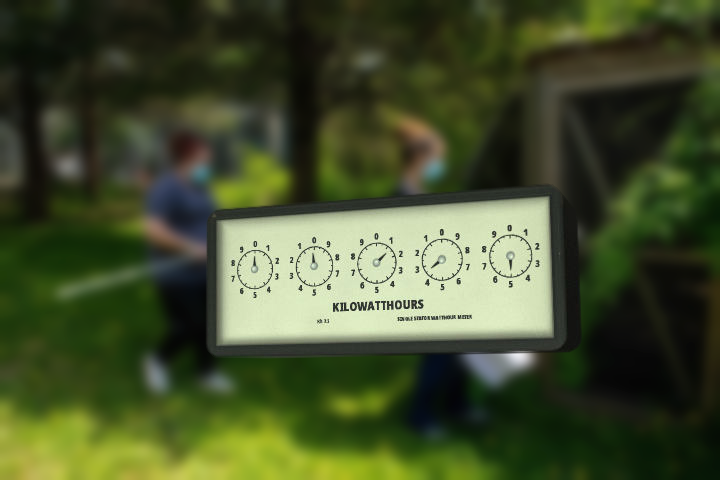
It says 135 kWh
